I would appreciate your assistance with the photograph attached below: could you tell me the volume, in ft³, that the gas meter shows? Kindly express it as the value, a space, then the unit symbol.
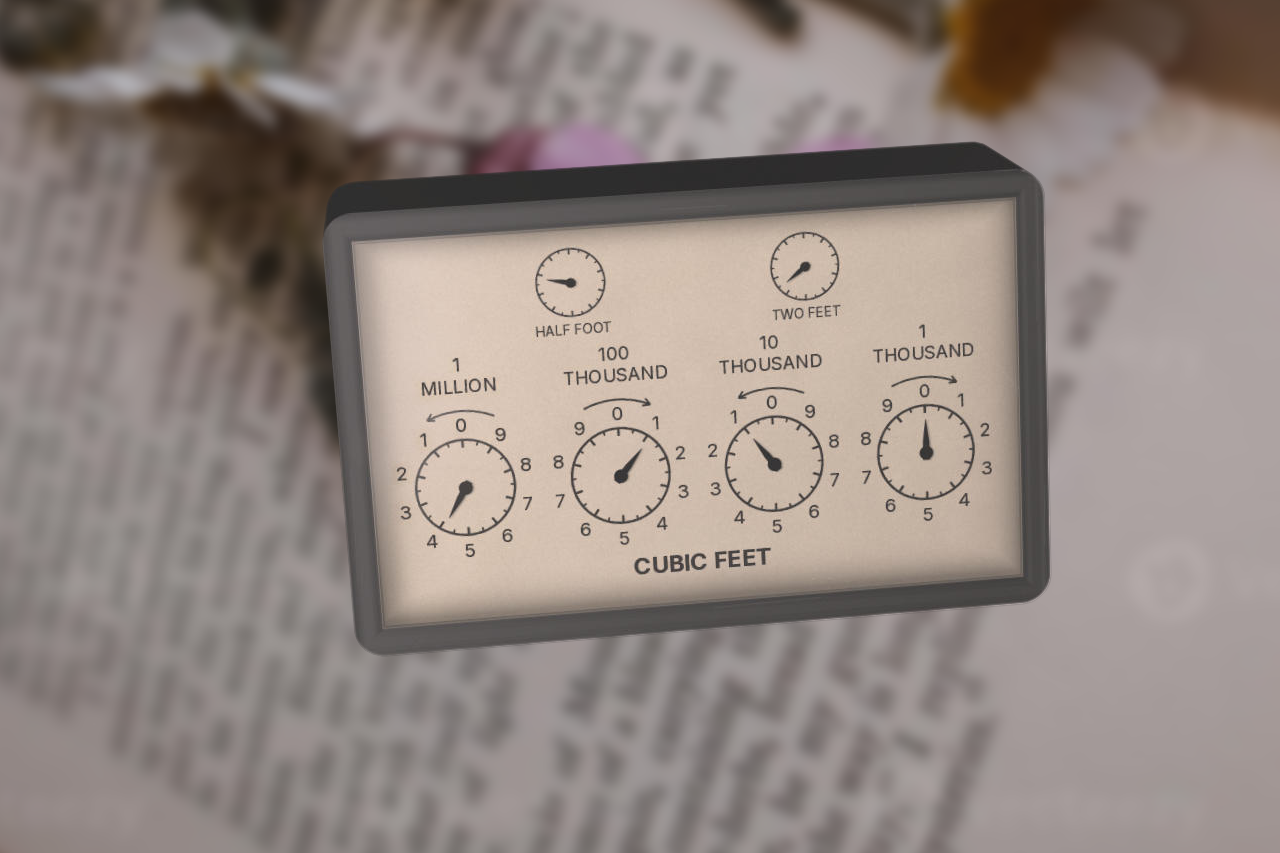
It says 411000 ft³
